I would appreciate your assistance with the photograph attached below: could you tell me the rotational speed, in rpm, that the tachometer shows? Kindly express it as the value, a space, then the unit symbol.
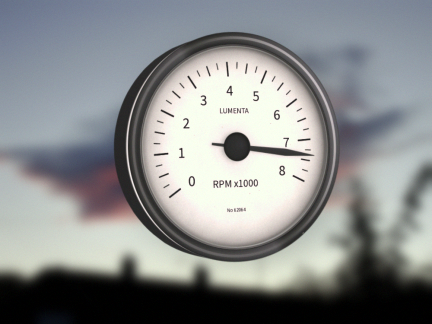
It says 7375 rpm
